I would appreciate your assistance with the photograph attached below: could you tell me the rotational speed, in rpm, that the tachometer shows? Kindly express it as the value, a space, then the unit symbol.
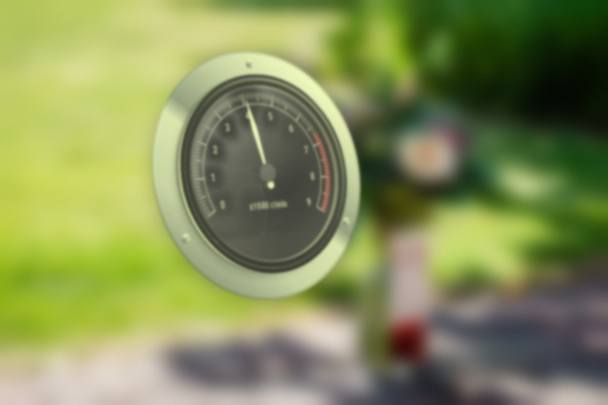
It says 4000 rpm
